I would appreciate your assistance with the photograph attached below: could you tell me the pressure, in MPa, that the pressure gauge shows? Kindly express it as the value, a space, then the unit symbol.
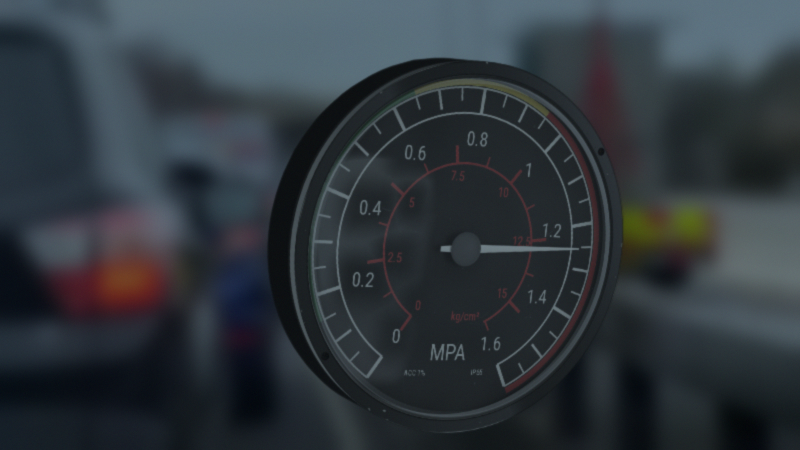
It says 1.25 MPa
